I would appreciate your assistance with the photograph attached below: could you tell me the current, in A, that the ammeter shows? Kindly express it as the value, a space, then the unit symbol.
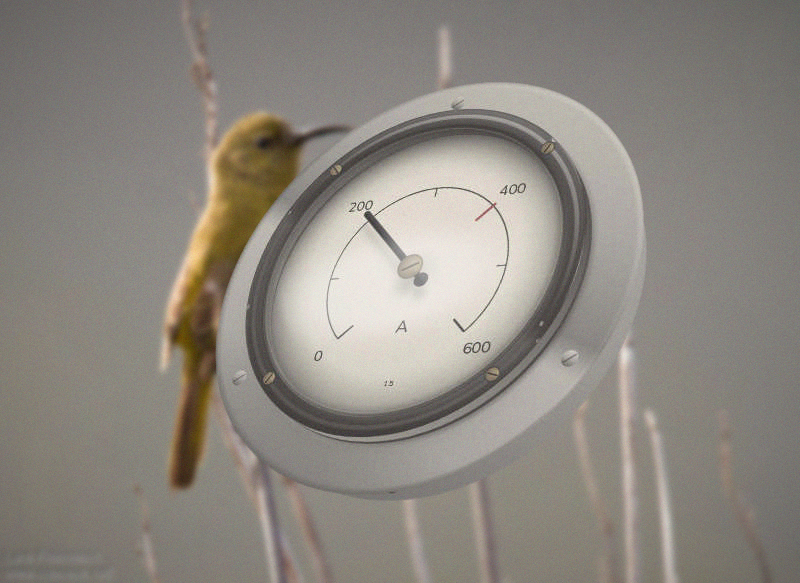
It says 200 A
